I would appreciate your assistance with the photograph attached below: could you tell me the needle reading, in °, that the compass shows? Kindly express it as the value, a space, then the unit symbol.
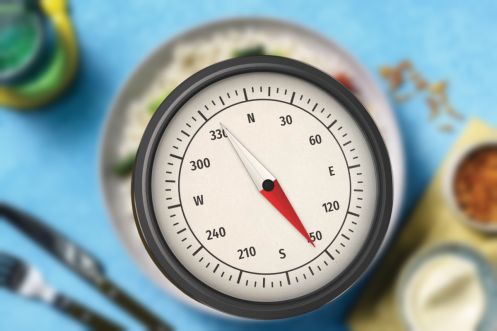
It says 155 °
